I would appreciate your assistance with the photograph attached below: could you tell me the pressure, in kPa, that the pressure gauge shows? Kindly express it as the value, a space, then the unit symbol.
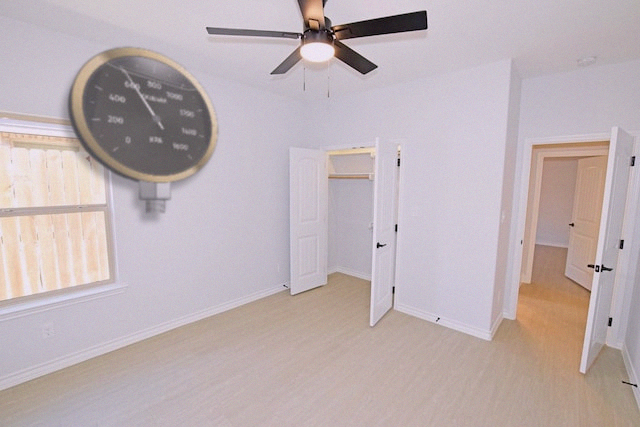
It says 600 kPa
